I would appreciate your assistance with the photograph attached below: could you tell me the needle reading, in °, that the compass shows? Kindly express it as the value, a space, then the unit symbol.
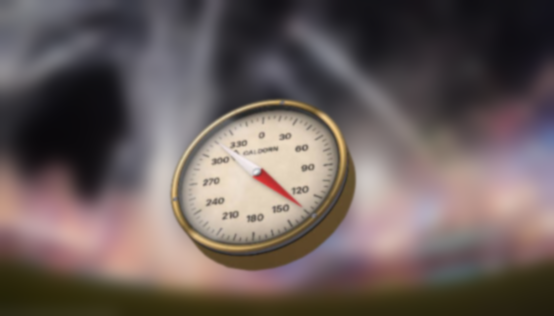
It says 135 °
